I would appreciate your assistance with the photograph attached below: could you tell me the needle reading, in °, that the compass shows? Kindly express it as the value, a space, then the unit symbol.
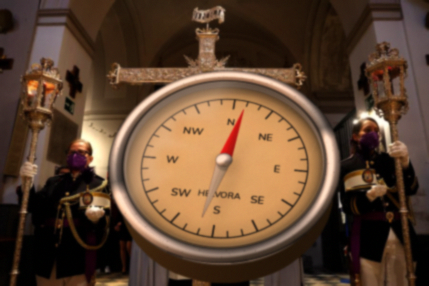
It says 10 °
